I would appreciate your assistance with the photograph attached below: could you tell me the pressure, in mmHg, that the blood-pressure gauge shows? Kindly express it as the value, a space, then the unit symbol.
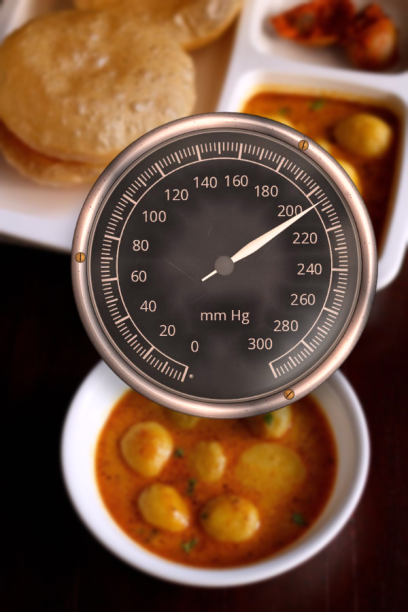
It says 206 mmHg
